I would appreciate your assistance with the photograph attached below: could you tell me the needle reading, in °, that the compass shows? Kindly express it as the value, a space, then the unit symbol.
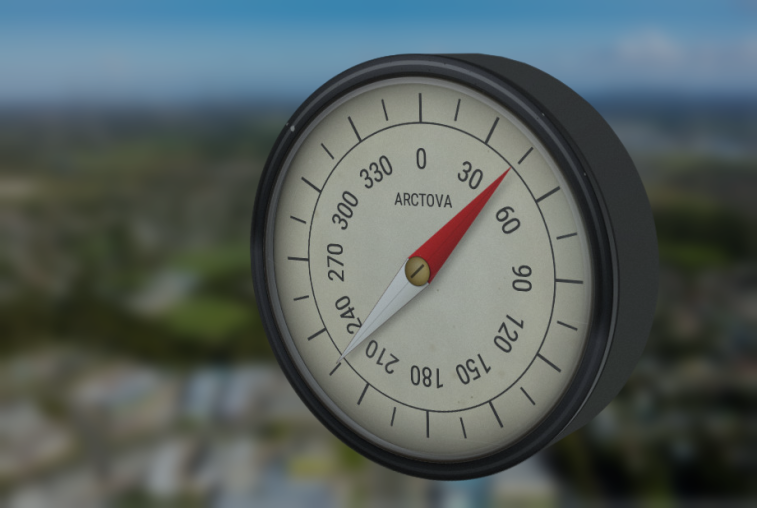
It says 45 °
